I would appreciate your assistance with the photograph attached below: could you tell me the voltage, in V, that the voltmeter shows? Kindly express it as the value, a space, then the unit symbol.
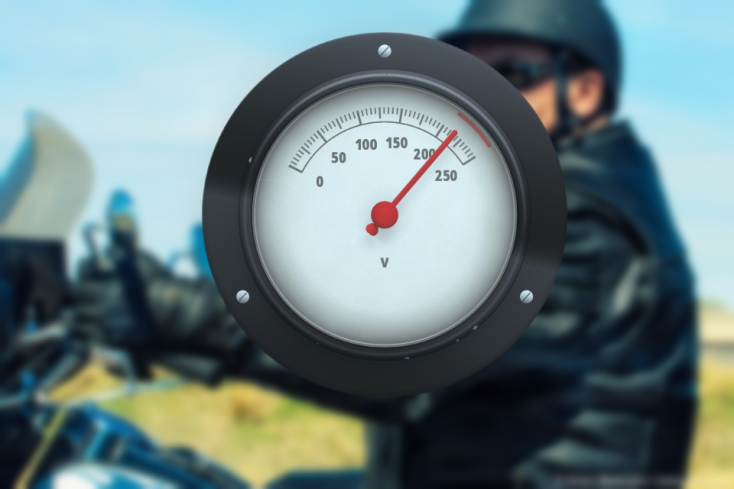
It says 215 V
